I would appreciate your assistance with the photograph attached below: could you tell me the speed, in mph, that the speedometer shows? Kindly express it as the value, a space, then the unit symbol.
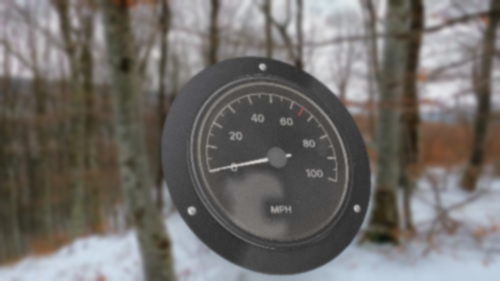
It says 0 mph
